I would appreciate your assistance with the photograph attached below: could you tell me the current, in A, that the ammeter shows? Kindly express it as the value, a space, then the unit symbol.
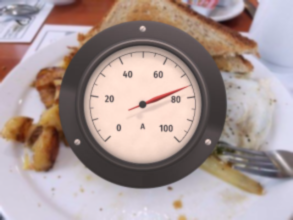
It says 75 A
